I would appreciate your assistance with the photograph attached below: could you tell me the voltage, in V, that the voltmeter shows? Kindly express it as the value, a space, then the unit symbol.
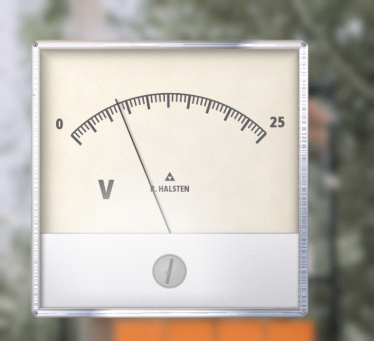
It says 6.5 V
